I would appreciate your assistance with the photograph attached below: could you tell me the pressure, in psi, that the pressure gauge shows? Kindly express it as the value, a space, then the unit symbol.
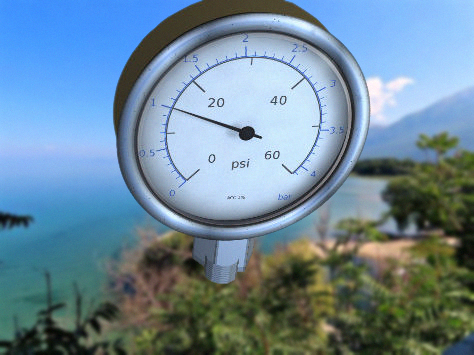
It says 15 psi
